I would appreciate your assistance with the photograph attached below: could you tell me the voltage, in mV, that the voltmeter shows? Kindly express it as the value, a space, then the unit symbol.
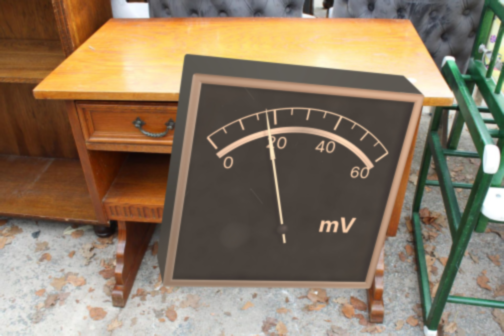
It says 17.5 mV
